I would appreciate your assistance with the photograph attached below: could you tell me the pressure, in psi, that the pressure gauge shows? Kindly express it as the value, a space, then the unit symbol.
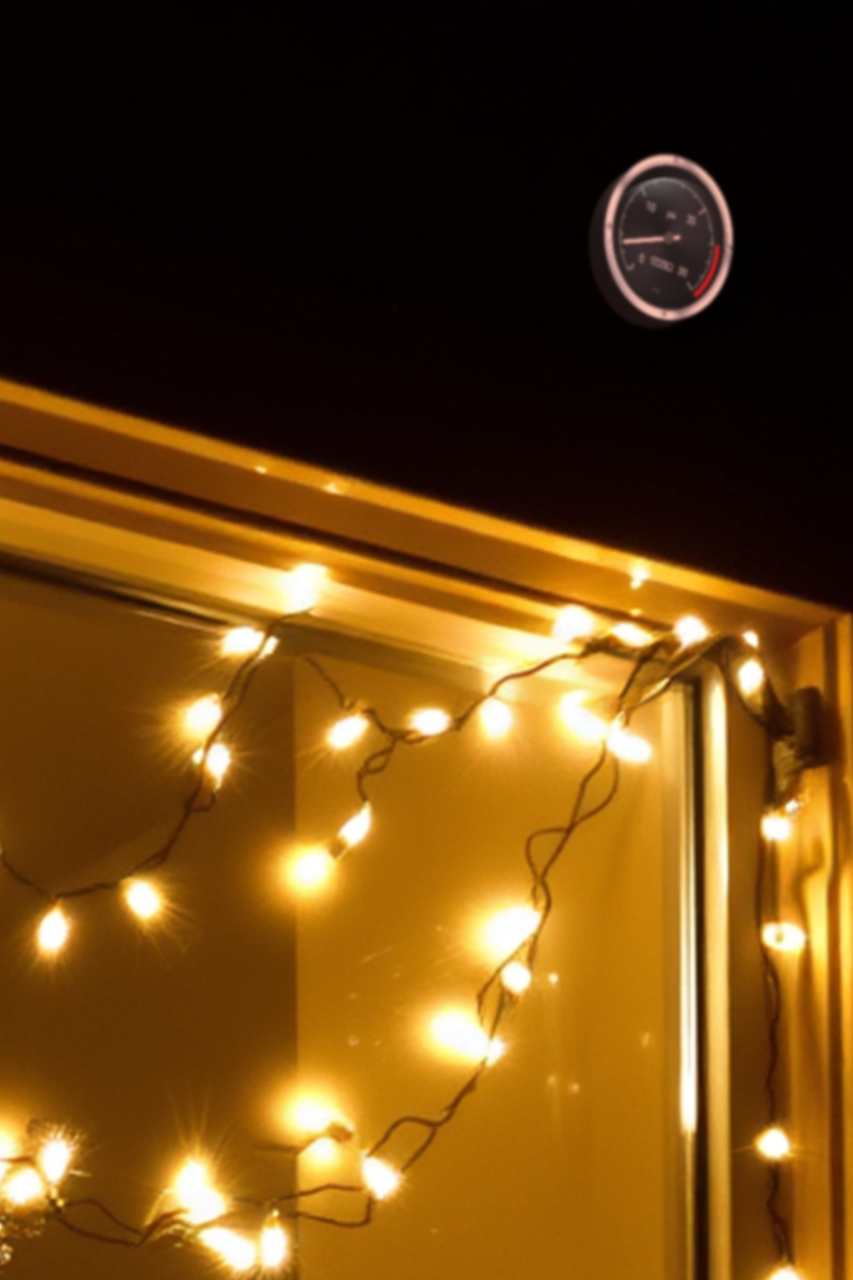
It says 3 psi
